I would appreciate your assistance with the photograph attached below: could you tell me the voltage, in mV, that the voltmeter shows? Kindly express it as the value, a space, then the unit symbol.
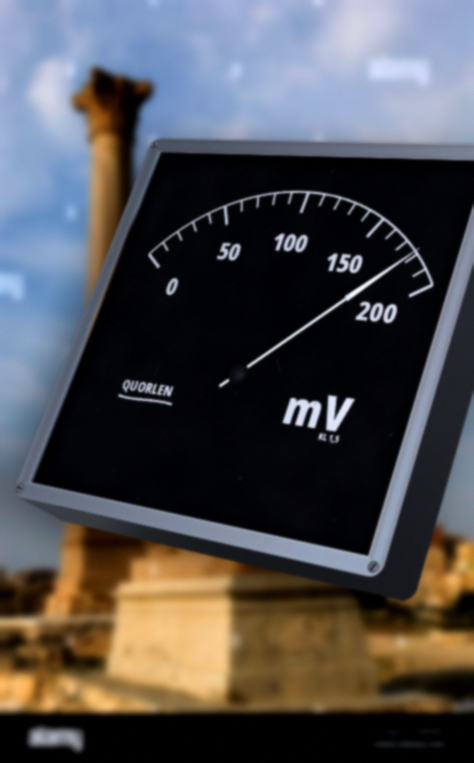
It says 180 mV
